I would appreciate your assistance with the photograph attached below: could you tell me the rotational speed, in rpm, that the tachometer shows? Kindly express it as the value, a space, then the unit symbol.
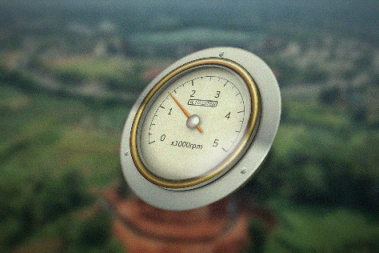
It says 1375 rpm
